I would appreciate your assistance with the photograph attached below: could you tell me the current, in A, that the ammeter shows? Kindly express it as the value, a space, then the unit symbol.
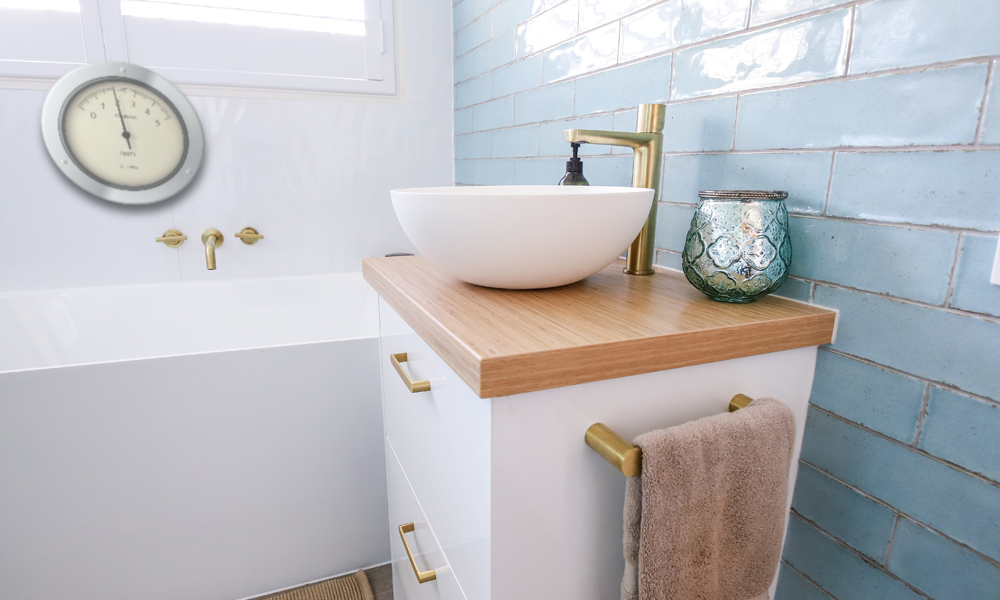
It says 2 A
